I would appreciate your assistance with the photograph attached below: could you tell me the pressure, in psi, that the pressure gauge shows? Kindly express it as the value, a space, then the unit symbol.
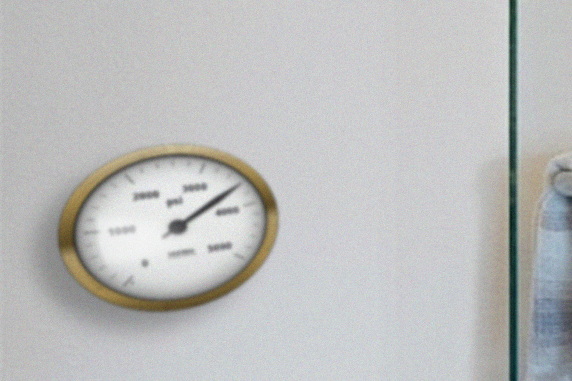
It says 3600 psi
